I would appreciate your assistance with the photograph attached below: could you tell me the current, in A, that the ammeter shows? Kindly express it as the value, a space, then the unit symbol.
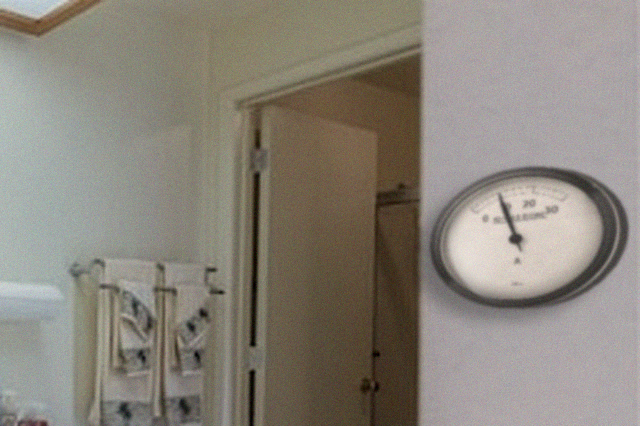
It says 10 A
